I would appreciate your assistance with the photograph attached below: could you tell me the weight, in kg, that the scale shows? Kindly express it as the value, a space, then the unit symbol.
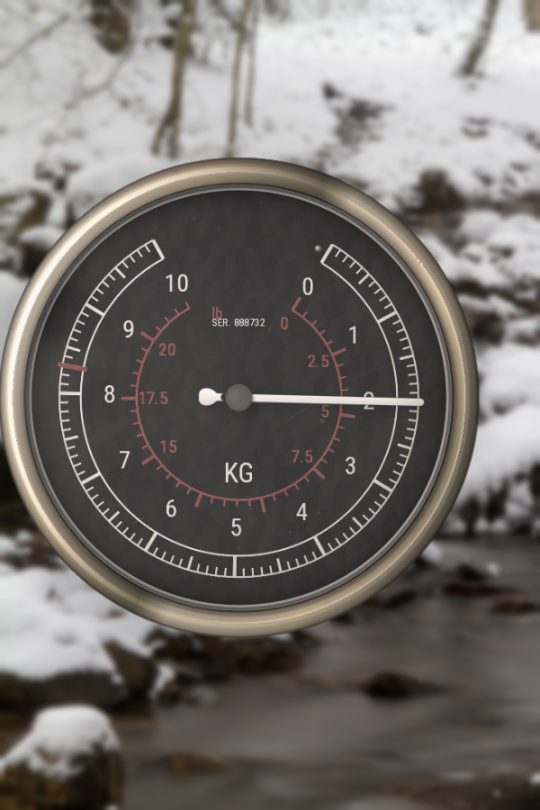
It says 2 kg
